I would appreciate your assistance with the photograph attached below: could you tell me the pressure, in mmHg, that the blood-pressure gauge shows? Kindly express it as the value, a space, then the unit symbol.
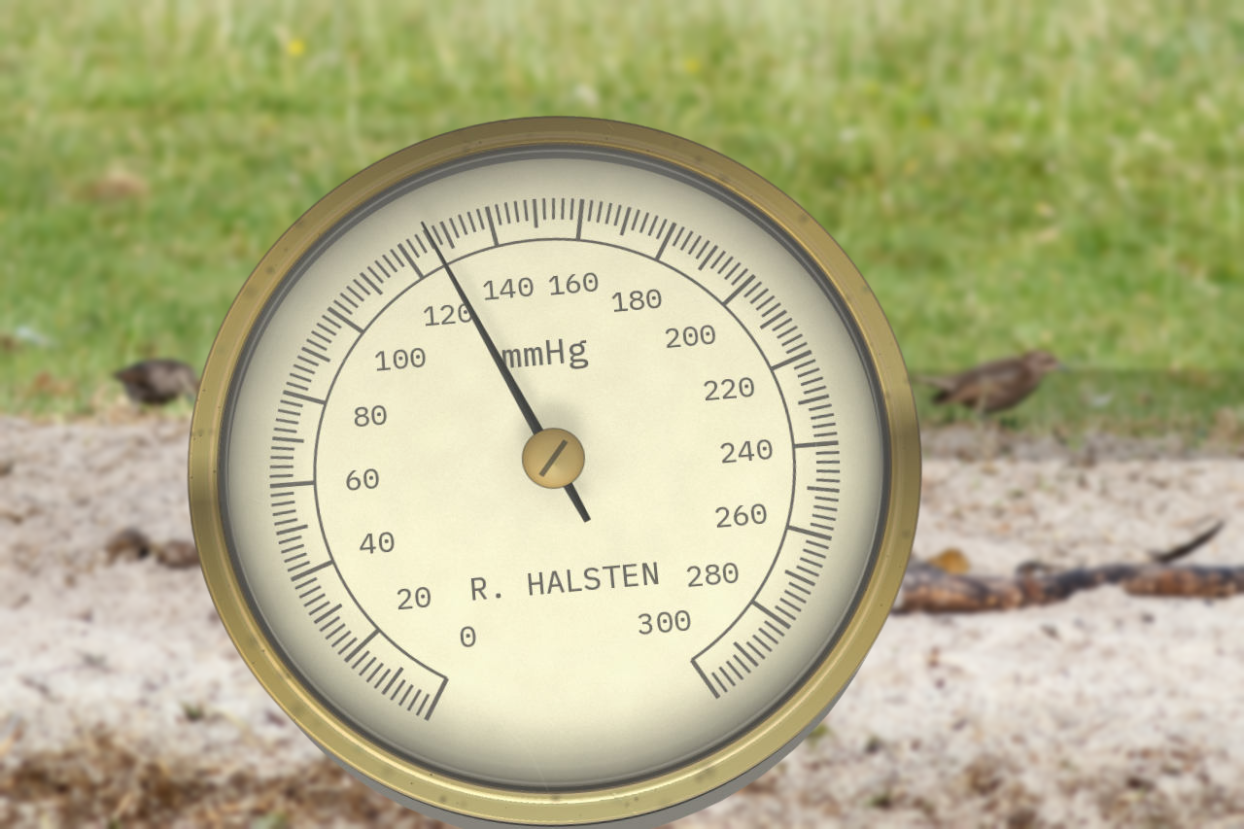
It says 126 mmHg
